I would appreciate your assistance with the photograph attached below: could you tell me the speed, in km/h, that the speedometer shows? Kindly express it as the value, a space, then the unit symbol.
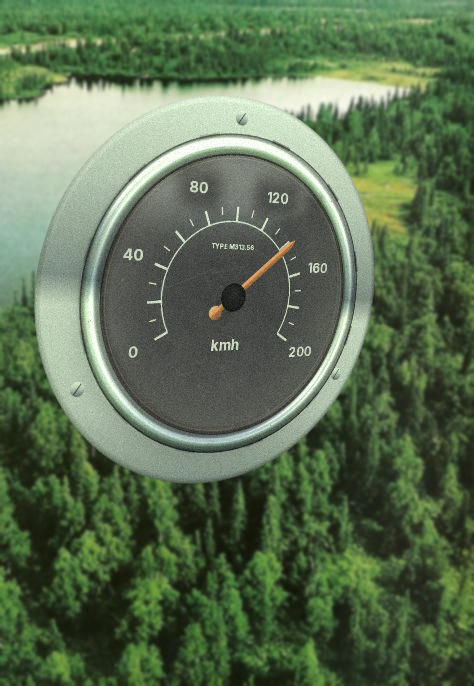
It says 140 km/h
